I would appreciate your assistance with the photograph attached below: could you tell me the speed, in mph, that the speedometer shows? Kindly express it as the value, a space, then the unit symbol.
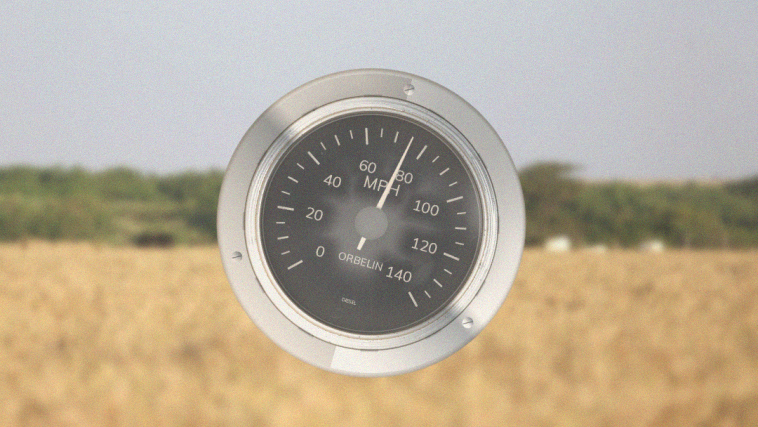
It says 75 mph
